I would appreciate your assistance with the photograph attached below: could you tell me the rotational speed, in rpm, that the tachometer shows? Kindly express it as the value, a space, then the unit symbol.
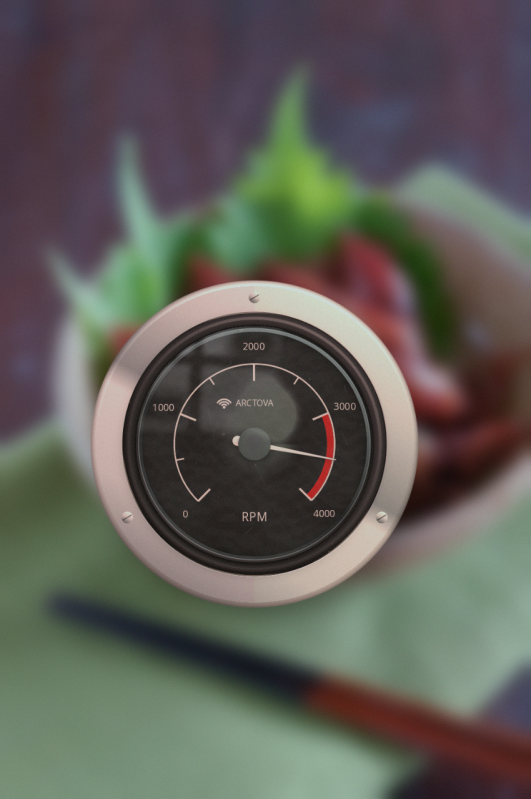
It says 3500 rpm
